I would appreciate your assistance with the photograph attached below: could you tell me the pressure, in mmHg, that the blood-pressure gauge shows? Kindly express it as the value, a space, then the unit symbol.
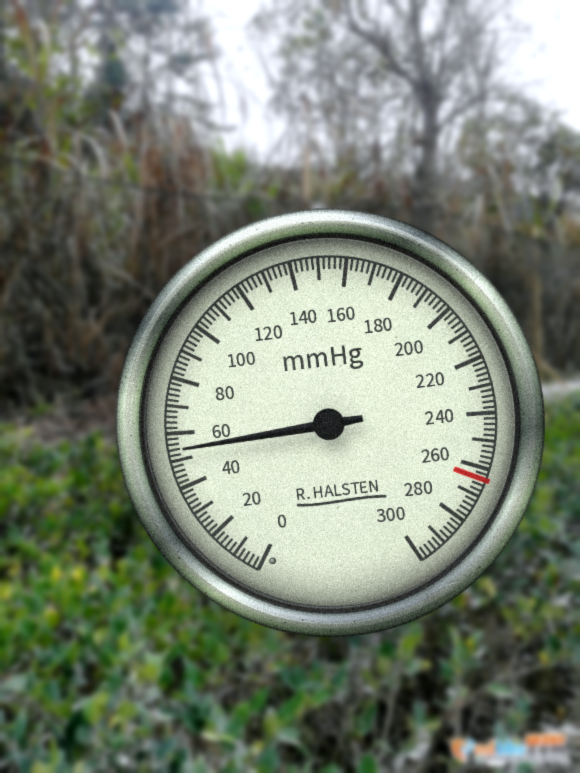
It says 54 mmHg
